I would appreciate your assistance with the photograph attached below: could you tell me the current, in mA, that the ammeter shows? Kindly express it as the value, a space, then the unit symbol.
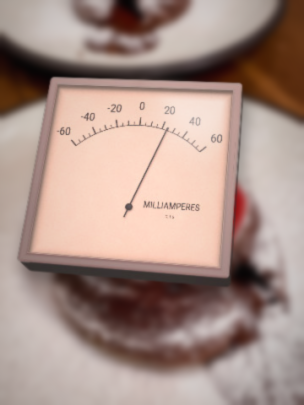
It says 25 mA
